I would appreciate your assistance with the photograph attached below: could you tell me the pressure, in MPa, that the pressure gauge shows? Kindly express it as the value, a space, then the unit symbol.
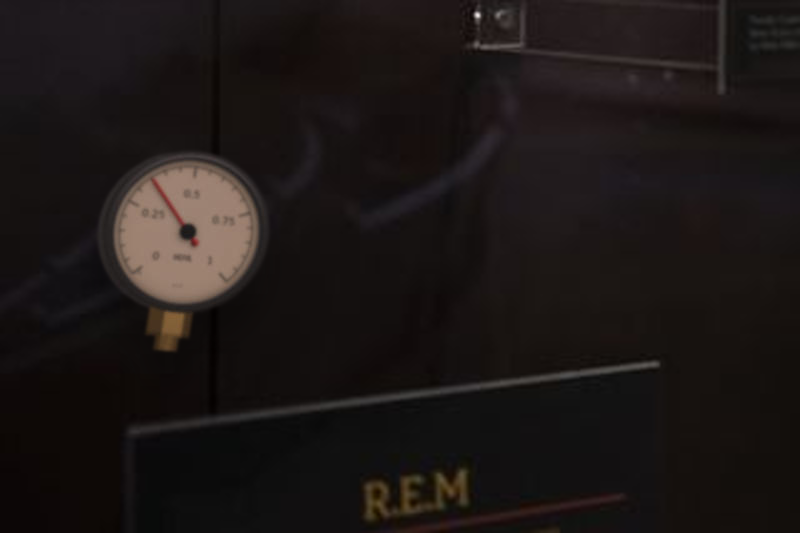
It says 0.35 MPa
